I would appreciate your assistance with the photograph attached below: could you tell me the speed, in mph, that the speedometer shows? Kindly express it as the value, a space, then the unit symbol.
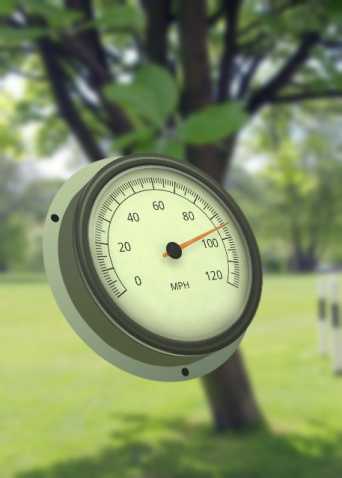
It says 95 mph
